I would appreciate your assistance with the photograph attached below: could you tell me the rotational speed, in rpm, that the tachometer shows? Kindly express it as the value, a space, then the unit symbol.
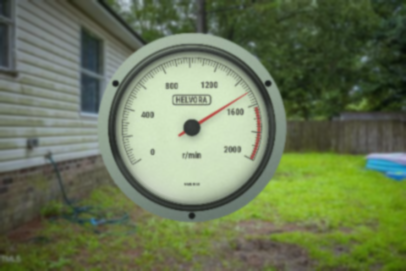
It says 1500 rpm
